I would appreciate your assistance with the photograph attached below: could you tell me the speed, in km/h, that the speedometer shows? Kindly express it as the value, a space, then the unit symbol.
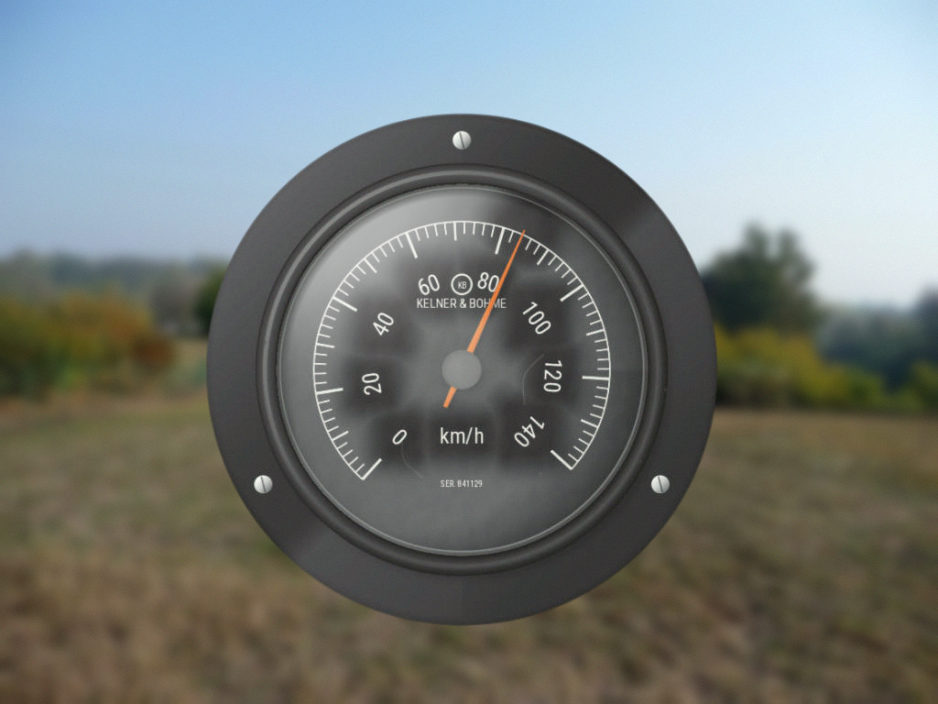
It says 84 km/h
